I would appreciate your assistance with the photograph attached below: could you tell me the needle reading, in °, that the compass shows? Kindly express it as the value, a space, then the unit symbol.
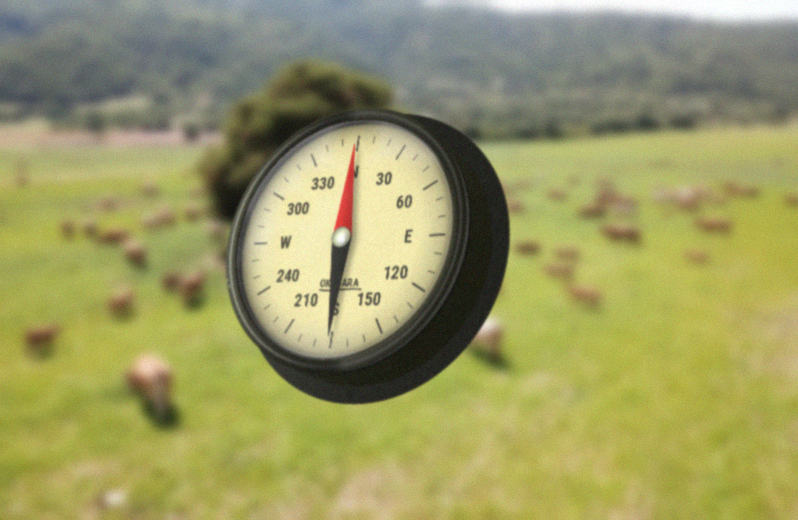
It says 0 °
